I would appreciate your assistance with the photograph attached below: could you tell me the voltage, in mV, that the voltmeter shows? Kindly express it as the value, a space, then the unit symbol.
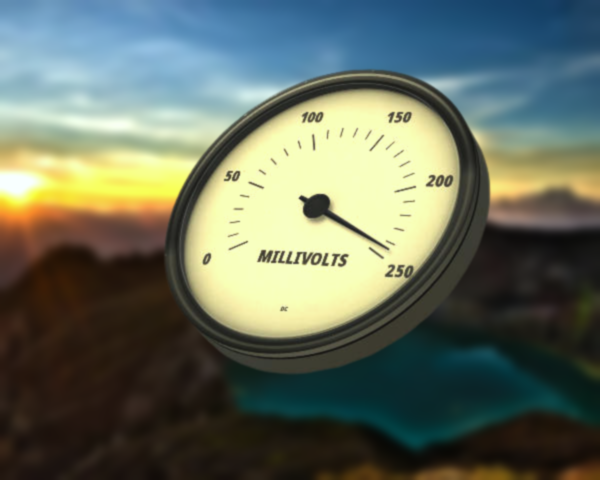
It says 245 mV
